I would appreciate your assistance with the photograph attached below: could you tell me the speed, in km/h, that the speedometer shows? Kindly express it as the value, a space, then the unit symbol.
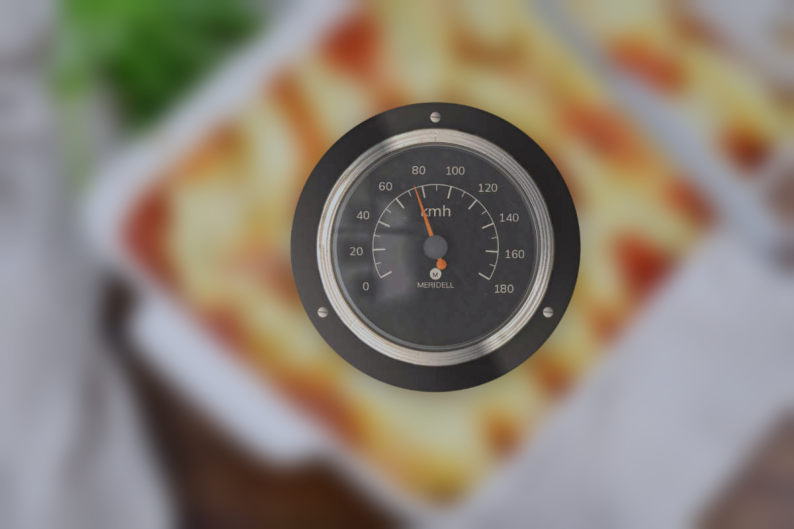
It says 75 km/h
